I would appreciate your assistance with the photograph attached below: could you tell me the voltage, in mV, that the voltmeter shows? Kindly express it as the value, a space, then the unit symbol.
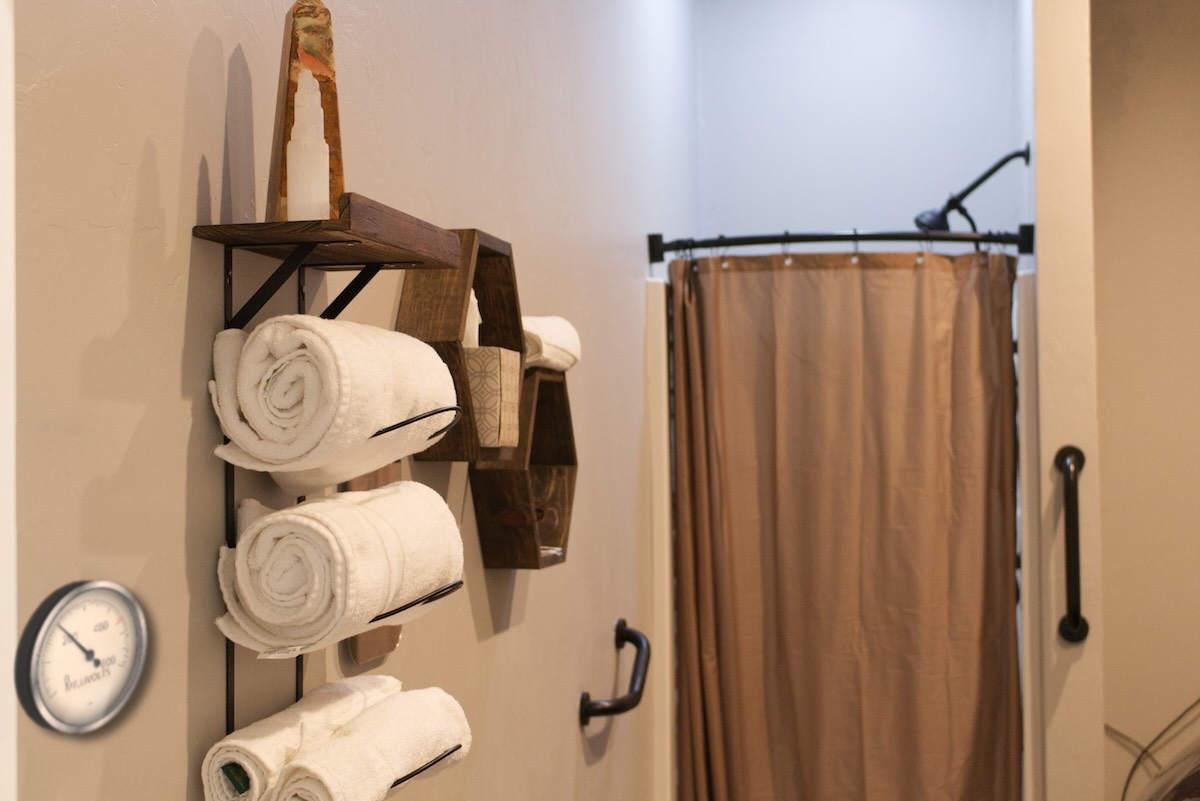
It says 200 mV
